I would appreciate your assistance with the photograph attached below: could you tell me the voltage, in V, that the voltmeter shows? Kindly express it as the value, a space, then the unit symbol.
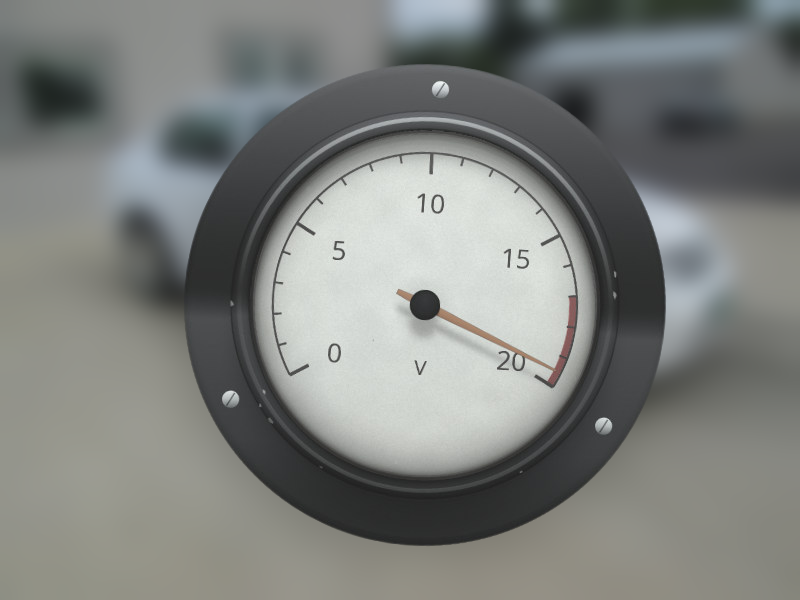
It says 19.5 V
